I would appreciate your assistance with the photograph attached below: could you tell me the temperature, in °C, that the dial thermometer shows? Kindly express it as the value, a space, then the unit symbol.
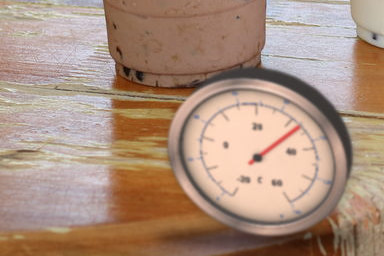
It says 32.5 °C
